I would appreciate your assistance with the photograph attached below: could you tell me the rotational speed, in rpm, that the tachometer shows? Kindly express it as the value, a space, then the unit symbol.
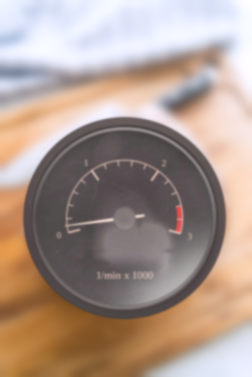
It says 100 rpm
